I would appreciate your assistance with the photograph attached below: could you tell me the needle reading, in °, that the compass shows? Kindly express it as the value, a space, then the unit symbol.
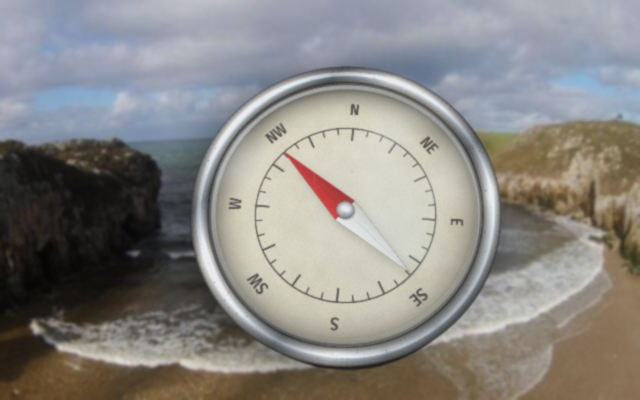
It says 310 °
